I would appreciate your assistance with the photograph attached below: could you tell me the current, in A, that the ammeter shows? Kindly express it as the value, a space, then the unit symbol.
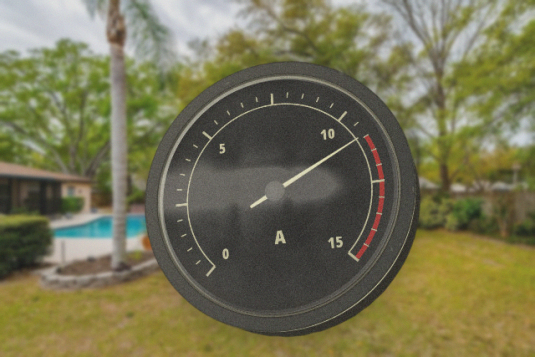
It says 11 A
